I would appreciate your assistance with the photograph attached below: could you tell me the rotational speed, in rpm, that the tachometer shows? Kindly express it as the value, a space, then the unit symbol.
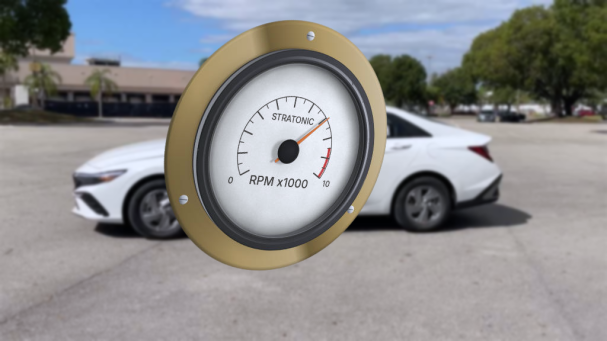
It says 7000 rpm
